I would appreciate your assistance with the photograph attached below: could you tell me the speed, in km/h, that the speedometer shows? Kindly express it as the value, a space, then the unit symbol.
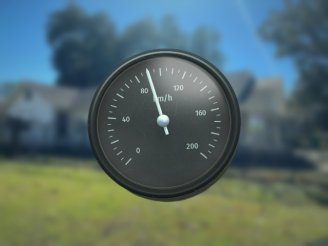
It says 90 km/h
